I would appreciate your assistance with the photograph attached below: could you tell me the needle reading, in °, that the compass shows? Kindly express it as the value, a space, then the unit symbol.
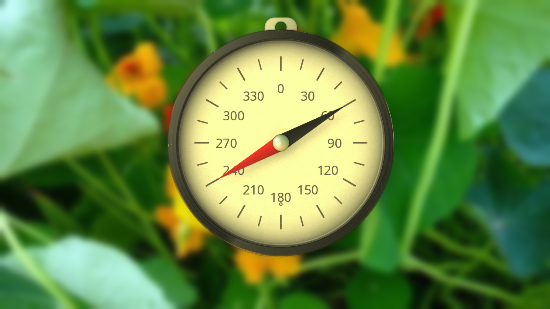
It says 240 °
